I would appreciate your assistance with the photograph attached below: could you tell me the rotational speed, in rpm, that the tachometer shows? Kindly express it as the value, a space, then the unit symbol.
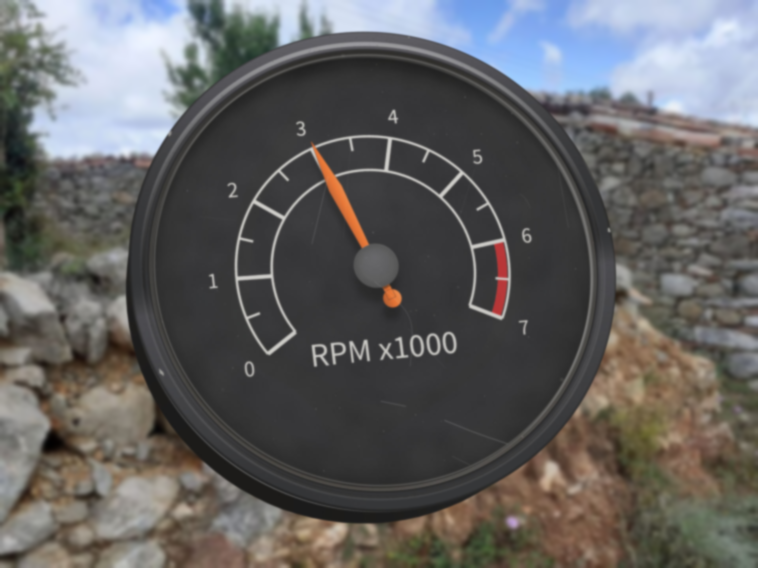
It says 3000 rpm
